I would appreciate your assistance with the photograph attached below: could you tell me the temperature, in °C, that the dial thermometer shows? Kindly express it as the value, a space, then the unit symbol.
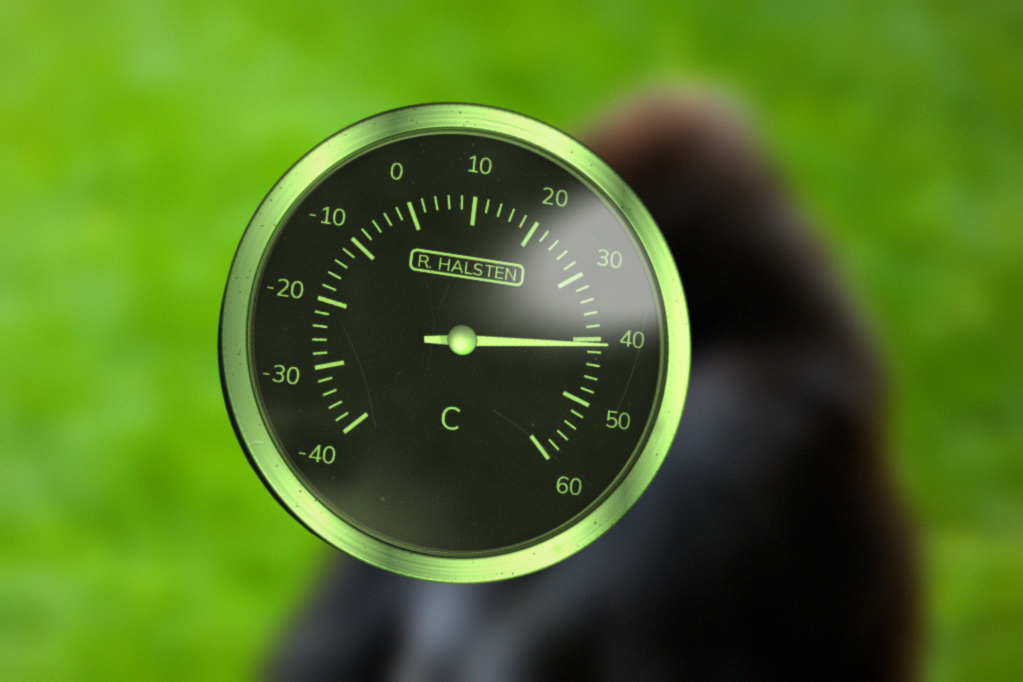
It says 41 °C
